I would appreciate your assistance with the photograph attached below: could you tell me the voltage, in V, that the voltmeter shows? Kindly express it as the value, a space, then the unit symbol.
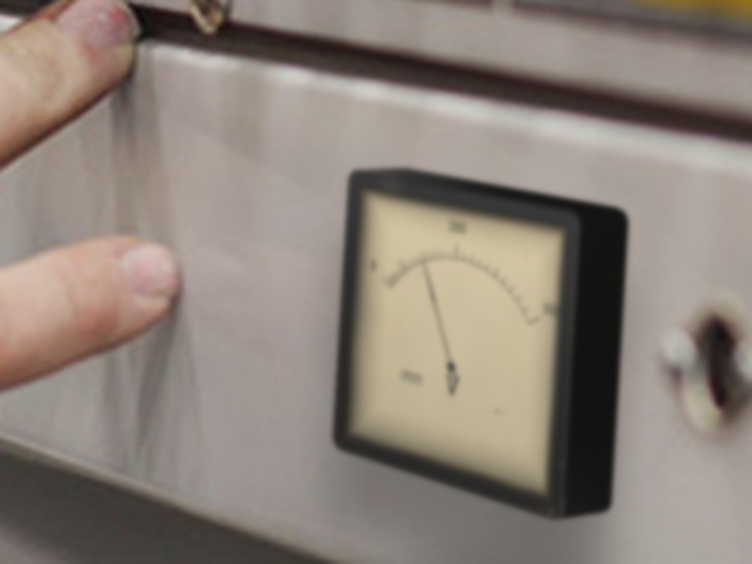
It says 150 V
